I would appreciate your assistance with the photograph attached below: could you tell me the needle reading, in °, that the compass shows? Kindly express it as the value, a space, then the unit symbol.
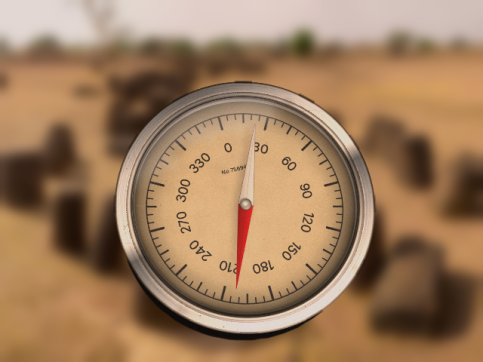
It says 202.5 °
